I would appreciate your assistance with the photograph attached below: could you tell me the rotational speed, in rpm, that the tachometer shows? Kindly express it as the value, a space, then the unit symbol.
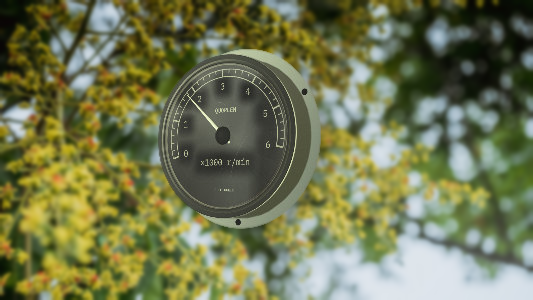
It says 1800 rpm
